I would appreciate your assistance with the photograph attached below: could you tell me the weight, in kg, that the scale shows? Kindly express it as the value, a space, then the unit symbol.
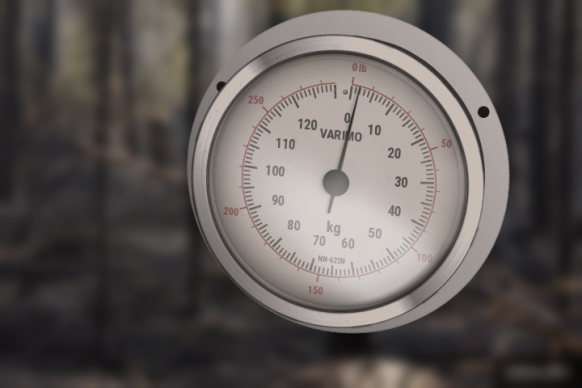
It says 2 kg
